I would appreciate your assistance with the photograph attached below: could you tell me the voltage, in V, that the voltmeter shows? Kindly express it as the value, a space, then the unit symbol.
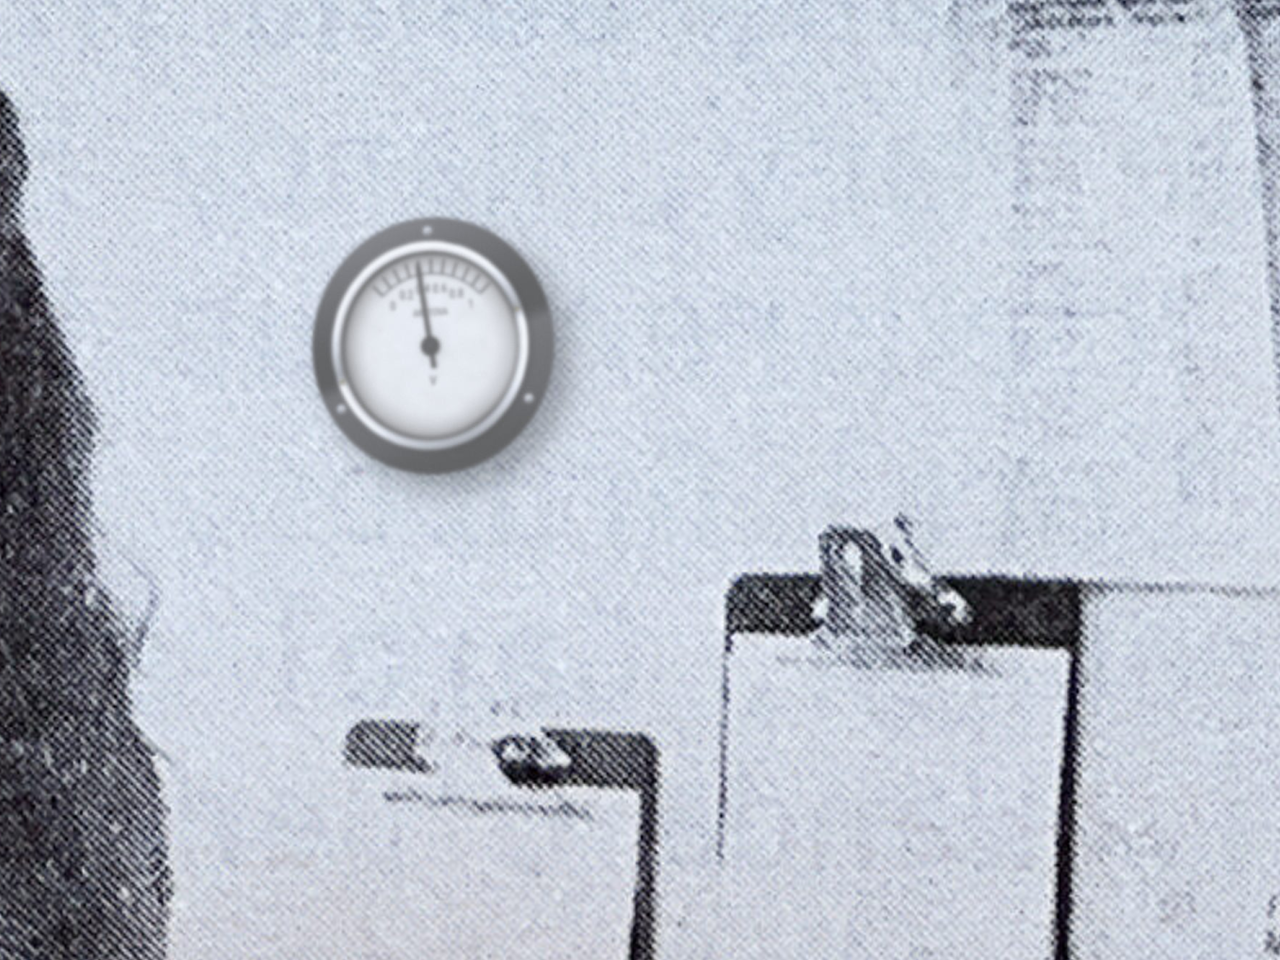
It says 0.4 V
